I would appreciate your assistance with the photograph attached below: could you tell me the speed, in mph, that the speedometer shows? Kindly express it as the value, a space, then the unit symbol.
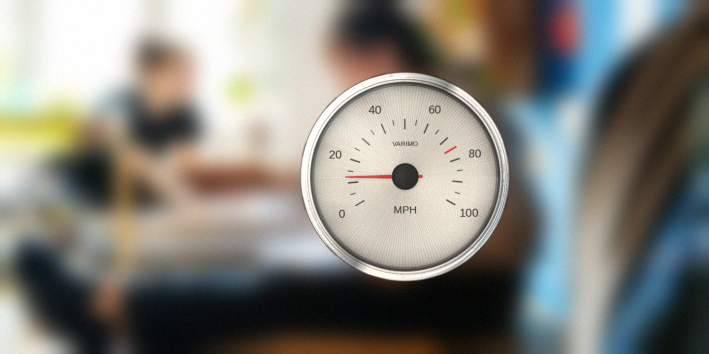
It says 12.5 mph
